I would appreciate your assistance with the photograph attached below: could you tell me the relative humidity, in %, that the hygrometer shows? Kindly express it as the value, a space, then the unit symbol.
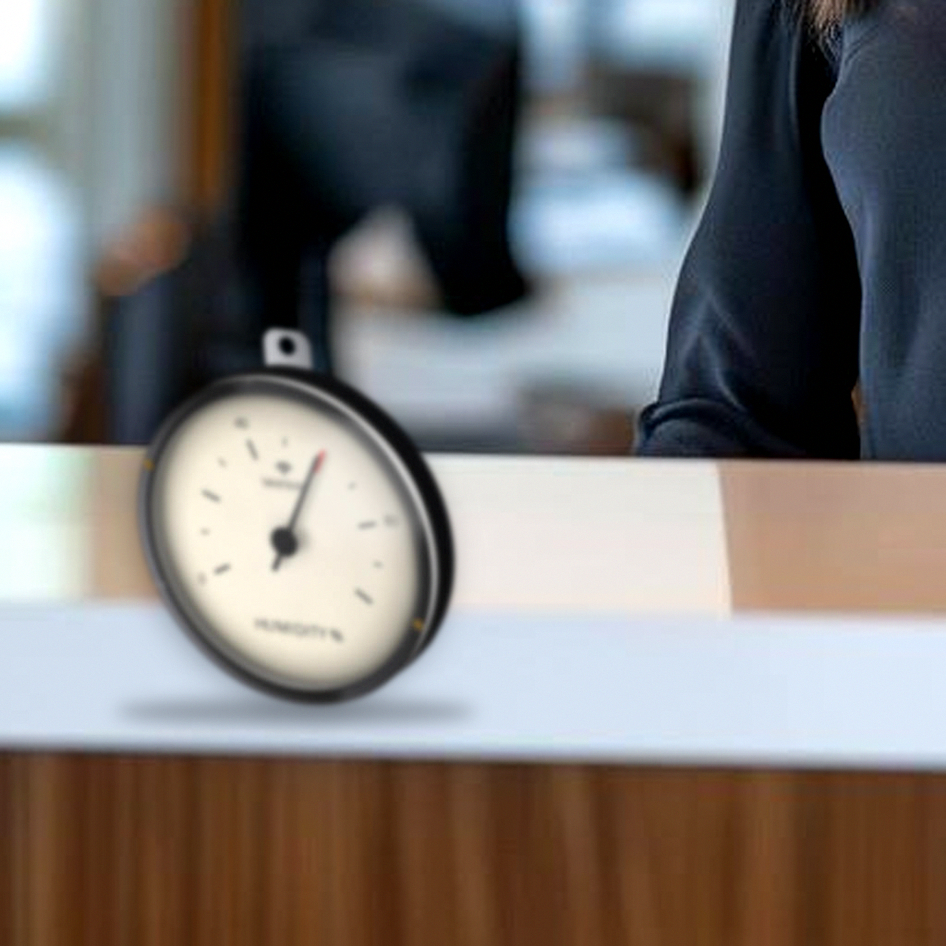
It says 60 %
